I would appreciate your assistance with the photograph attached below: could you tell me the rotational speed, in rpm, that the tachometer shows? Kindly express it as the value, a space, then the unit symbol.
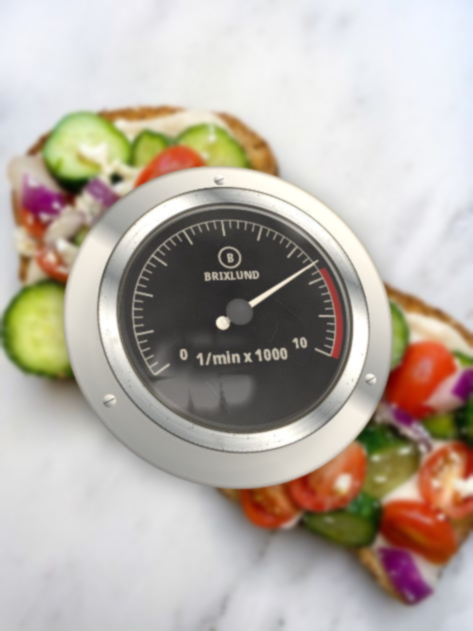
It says 7600 rpm
